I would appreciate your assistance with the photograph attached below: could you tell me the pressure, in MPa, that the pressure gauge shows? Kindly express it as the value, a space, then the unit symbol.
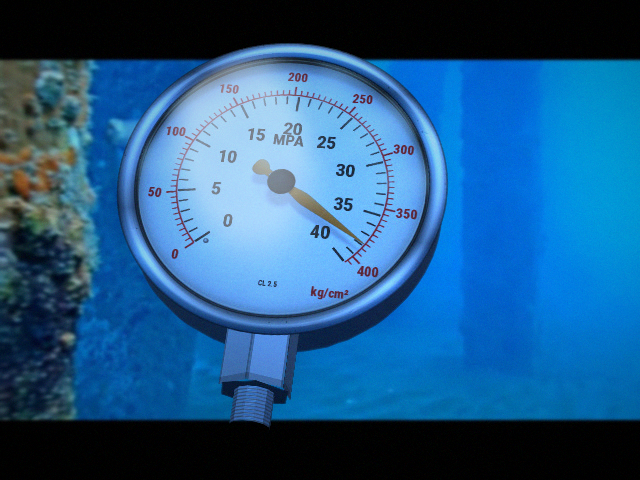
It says 38 MPa
